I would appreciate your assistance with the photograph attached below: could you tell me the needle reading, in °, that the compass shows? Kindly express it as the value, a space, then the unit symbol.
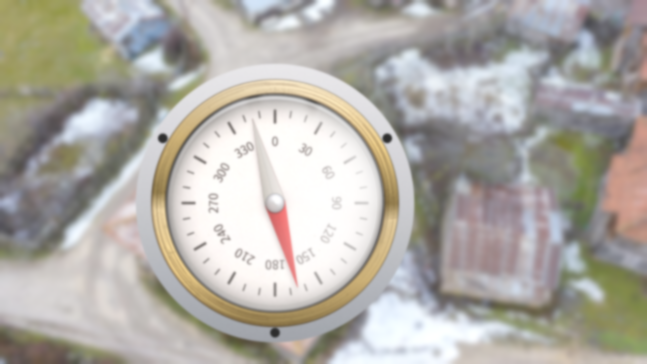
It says 165 °
